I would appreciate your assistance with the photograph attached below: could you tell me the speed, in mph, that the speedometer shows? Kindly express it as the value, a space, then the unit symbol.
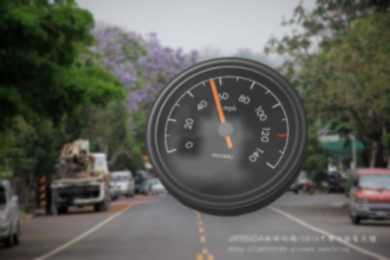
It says 55 mph
